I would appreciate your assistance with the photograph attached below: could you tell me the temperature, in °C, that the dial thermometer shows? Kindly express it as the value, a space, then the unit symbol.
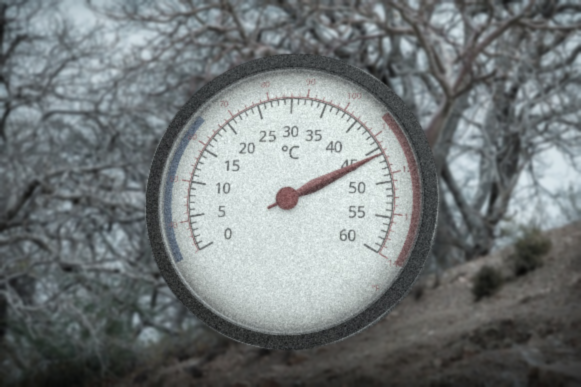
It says 46 °C
